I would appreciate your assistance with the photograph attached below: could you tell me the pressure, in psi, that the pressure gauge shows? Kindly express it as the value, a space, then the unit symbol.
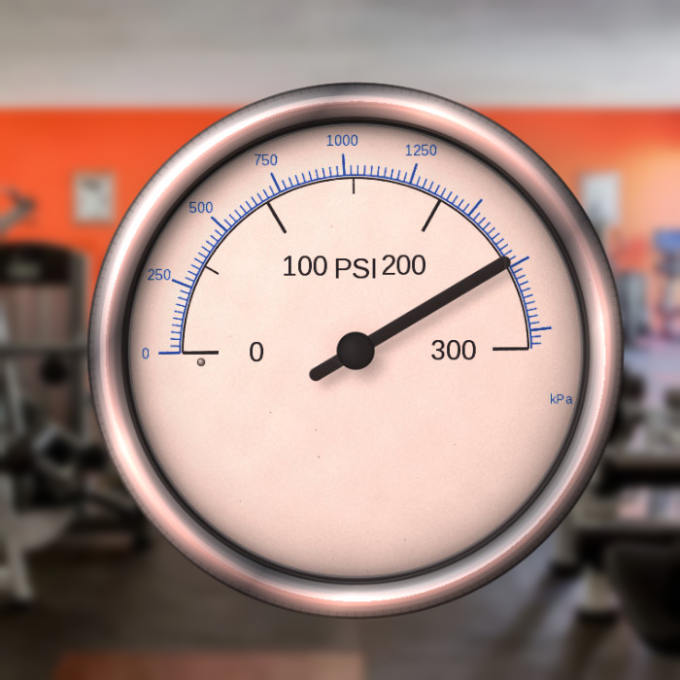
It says 250 psi
